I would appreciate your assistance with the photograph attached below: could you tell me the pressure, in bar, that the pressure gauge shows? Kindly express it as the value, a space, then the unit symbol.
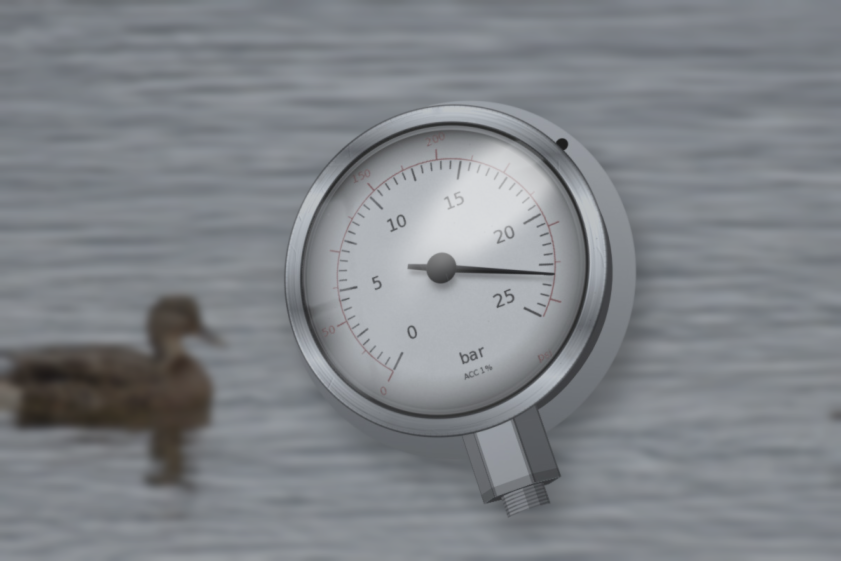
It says 23 bar
